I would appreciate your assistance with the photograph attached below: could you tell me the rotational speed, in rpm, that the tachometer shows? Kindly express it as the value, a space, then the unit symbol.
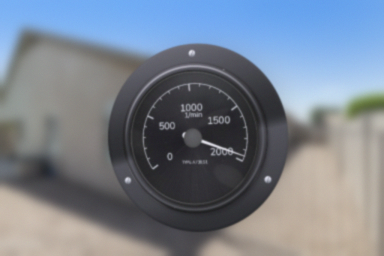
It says 1950 rpm
